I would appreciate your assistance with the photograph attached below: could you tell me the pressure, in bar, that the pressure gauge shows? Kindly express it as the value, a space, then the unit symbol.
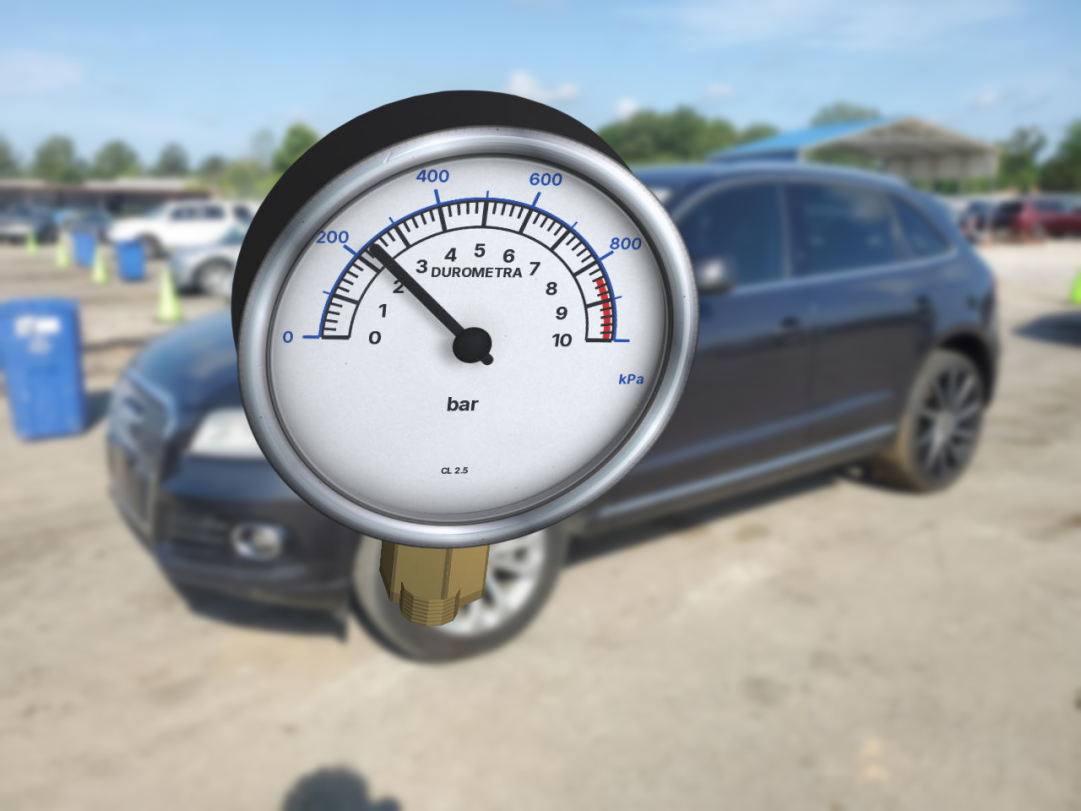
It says 2.4 bar
